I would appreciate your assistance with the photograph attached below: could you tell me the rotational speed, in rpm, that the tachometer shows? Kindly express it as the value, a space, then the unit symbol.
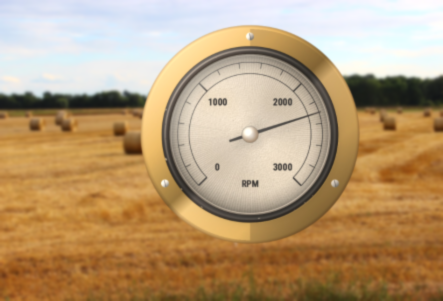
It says 2300 rpm
